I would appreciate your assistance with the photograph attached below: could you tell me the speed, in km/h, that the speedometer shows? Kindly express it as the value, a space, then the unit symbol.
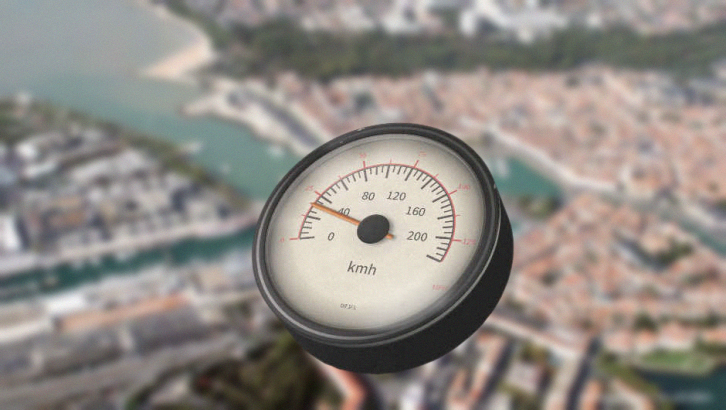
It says 30 km/h
